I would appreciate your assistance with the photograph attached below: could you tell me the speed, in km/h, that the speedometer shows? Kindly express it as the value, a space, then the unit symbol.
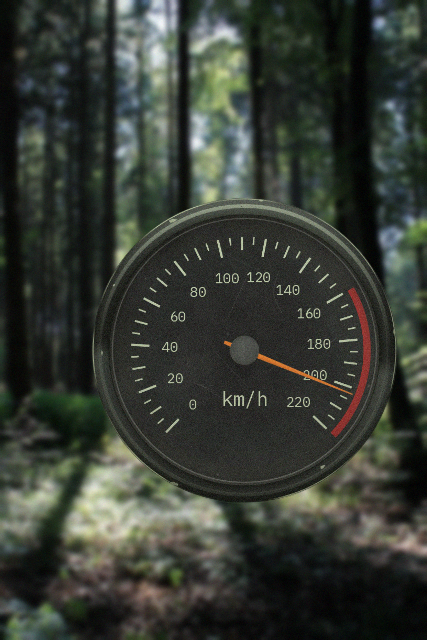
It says 202.5 km/h
